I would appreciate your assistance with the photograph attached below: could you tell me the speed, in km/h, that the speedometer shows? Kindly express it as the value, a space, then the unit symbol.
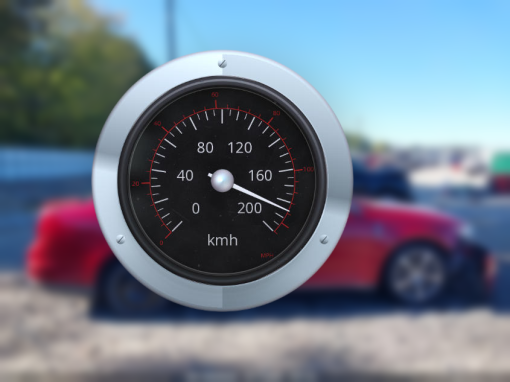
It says 185 km/h
